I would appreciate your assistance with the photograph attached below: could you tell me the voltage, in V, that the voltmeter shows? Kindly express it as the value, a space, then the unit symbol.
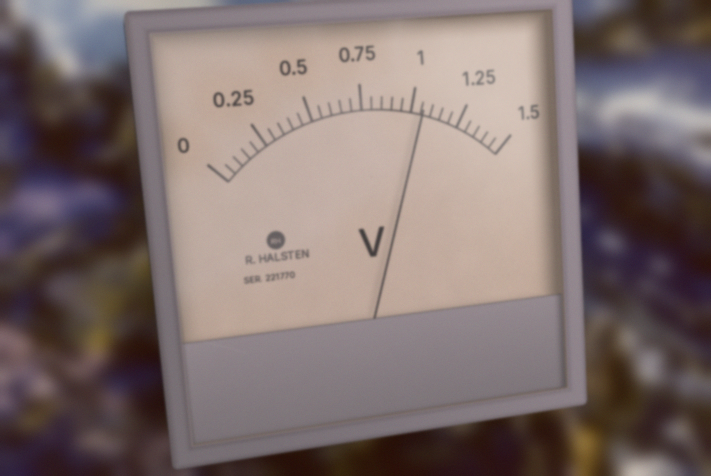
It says 1.05 V
